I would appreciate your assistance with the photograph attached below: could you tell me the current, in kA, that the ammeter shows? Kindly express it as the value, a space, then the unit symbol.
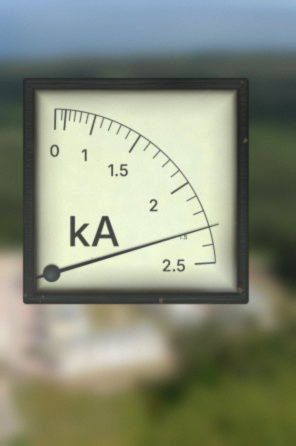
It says 2.3 kA
